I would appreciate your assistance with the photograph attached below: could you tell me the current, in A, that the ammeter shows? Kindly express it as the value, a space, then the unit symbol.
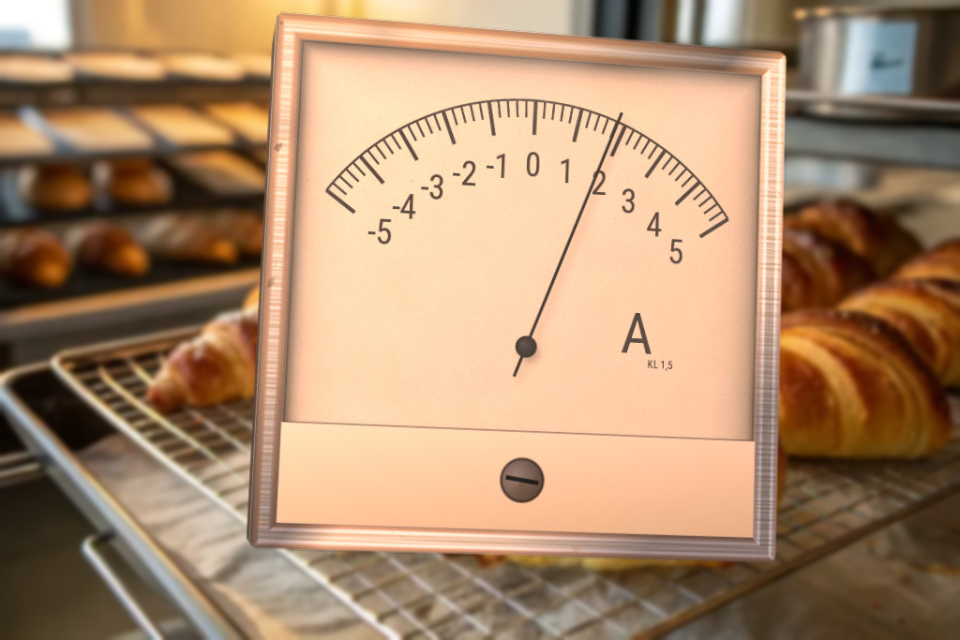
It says 1.8 A
